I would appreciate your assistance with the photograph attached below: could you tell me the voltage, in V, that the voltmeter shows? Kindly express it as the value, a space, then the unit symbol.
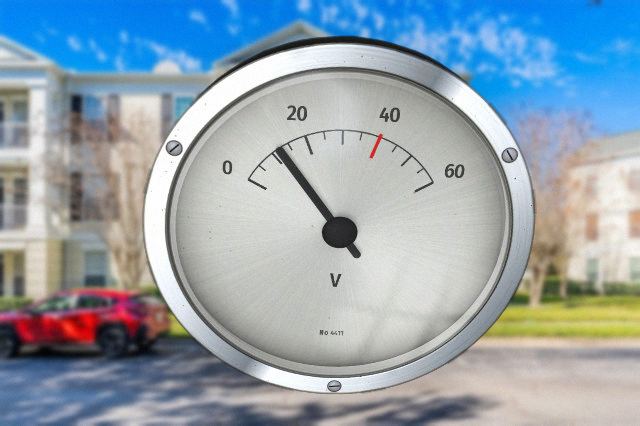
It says 12.5 V
